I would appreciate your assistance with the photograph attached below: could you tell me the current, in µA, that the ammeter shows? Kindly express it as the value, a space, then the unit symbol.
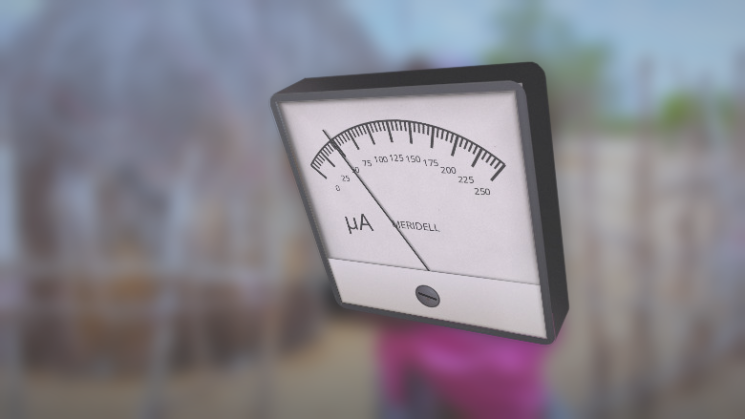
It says 50 µA
